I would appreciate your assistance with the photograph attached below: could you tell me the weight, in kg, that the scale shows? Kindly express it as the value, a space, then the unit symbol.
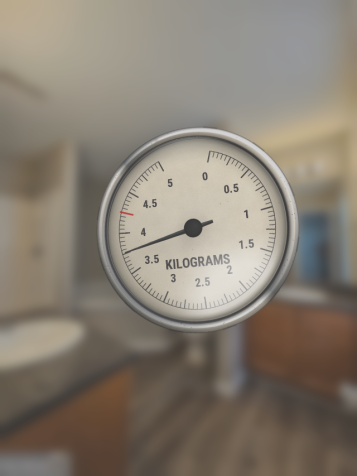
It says 3.75 kg
